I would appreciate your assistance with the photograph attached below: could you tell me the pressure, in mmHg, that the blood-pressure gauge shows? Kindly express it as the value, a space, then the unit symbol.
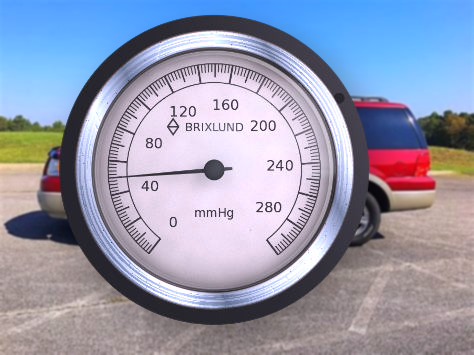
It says 50 mmHg
